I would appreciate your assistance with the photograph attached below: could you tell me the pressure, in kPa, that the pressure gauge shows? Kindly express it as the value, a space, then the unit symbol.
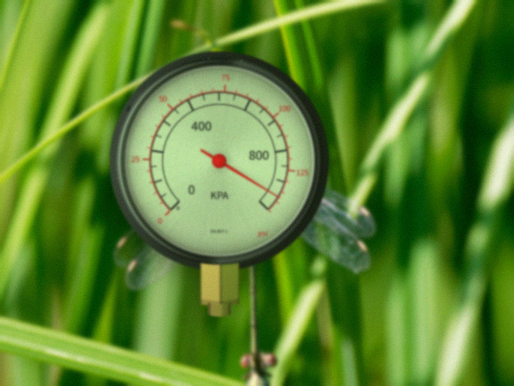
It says 950 kPa
